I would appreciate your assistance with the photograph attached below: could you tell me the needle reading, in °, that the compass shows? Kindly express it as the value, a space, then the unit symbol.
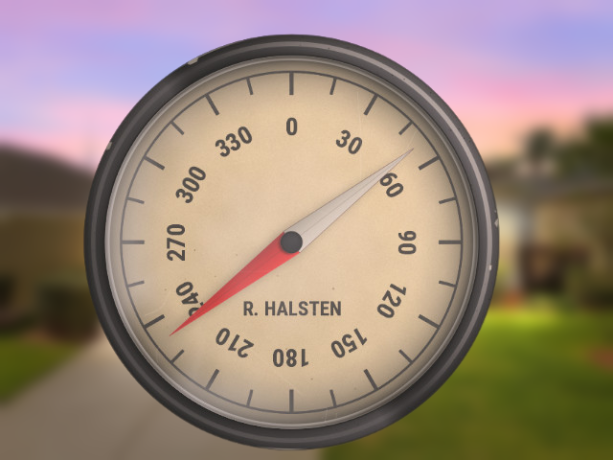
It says 232.5 °
